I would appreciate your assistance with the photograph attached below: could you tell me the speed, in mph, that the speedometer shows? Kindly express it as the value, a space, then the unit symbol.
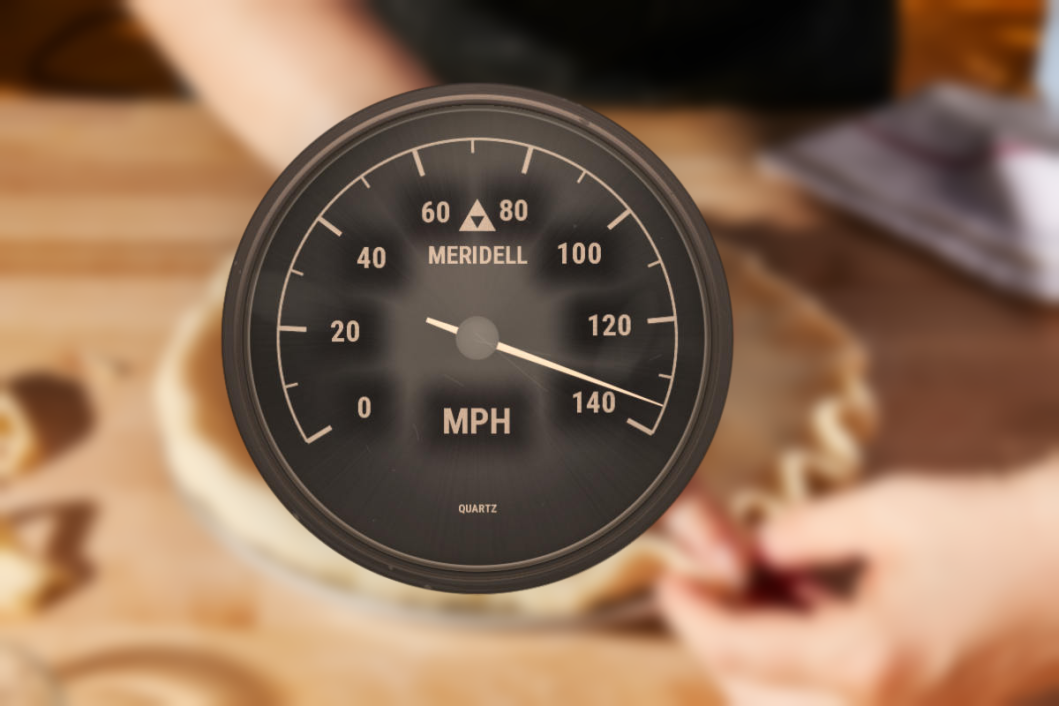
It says 135 mph
